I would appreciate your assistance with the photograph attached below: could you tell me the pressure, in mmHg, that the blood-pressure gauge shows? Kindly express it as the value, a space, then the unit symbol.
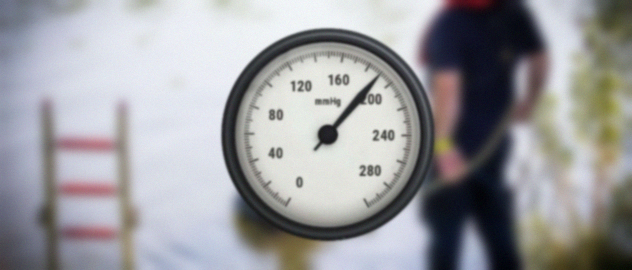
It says 190 mmHg
